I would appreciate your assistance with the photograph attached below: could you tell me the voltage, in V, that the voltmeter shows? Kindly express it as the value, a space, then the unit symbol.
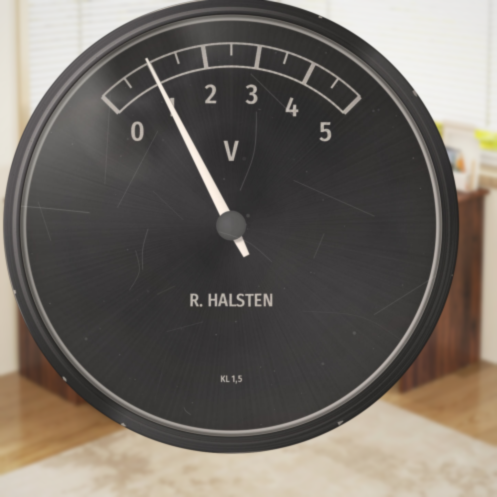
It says 1 V
